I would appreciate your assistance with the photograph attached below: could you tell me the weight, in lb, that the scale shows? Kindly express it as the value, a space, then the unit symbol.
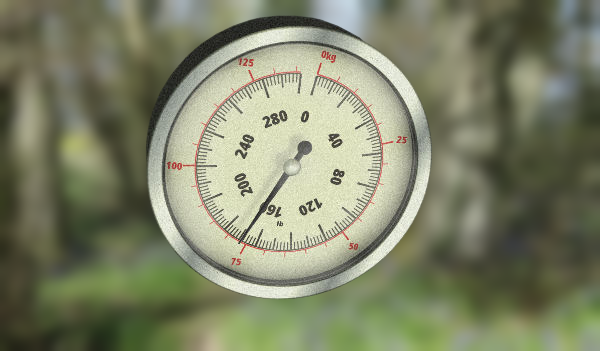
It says 170 lb
